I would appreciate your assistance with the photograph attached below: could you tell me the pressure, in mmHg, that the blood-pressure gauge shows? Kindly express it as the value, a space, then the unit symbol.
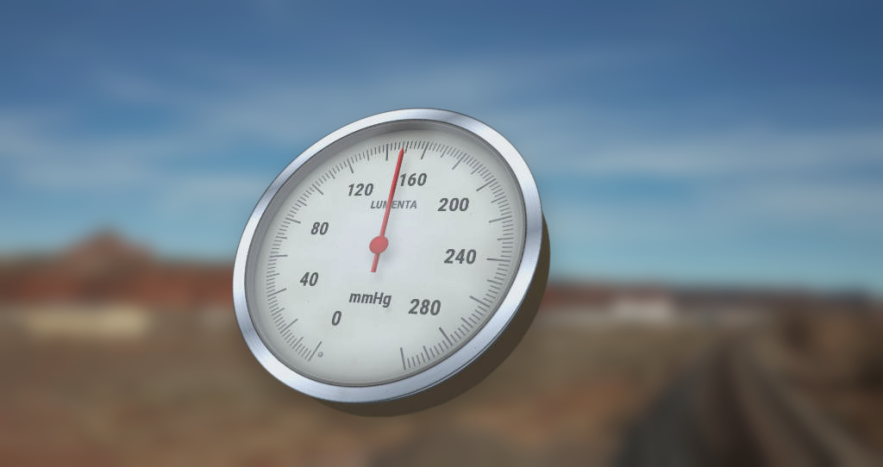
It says 150 mmHg
